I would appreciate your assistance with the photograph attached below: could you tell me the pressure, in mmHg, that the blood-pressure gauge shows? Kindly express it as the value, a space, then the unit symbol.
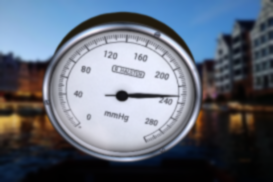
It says 230 mmHg
